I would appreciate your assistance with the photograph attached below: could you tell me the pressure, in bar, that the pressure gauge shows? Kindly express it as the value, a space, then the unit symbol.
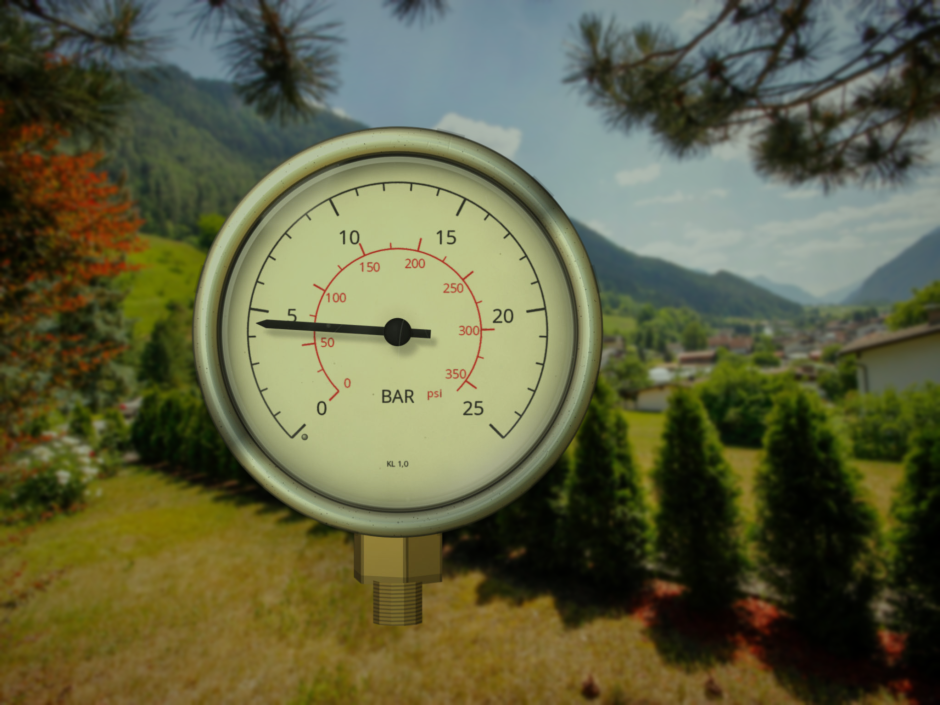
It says 4.5 bar
